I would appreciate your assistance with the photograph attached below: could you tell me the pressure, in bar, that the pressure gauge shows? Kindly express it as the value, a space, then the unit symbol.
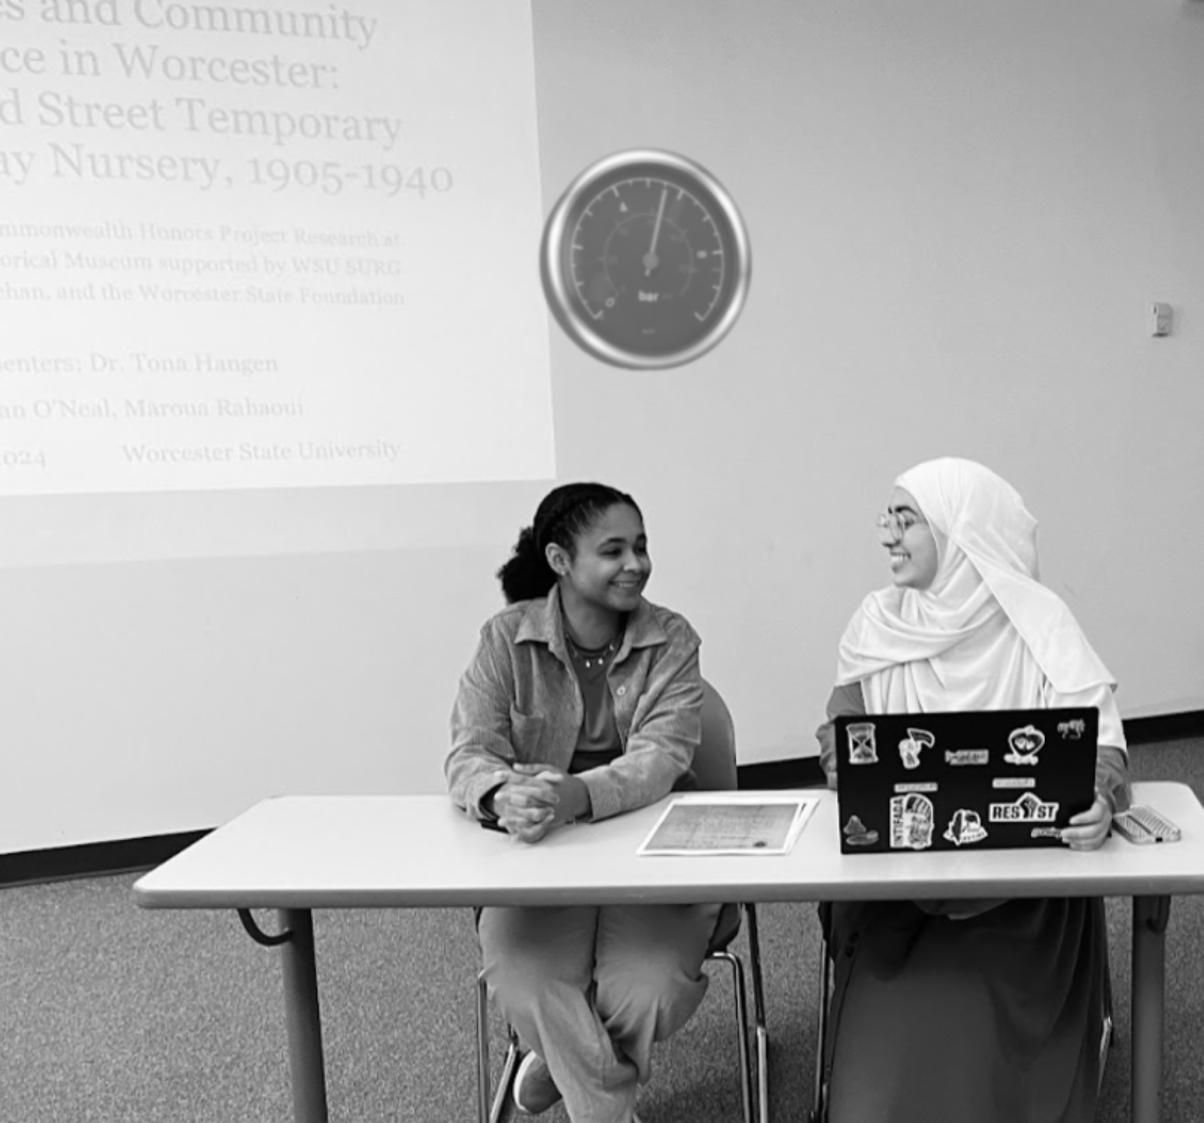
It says 5.5 bar
